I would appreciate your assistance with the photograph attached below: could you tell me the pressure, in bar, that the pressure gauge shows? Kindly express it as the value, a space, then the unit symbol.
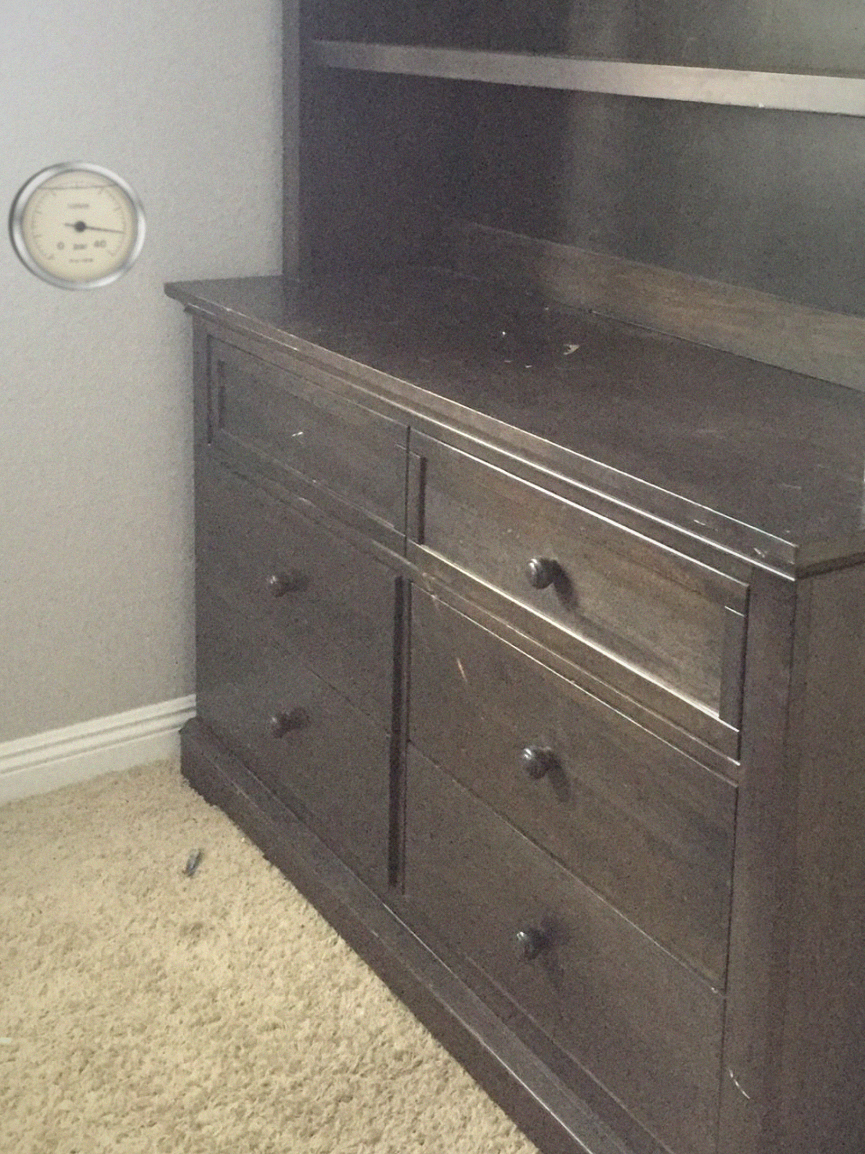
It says 35 bar
